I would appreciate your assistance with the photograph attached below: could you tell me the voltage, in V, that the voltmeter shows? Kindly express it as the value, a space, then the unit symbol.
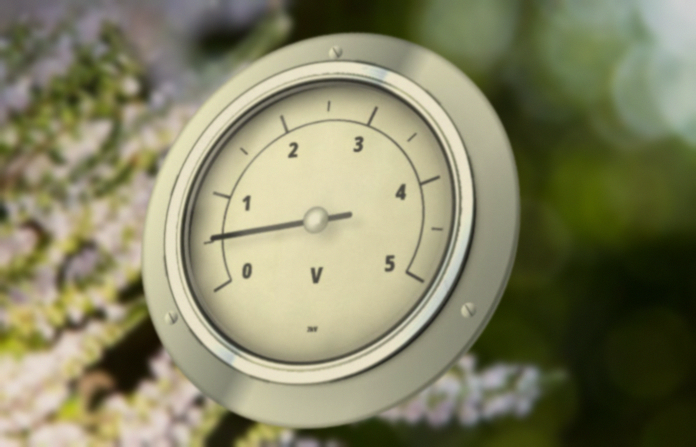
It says 0.5 V
